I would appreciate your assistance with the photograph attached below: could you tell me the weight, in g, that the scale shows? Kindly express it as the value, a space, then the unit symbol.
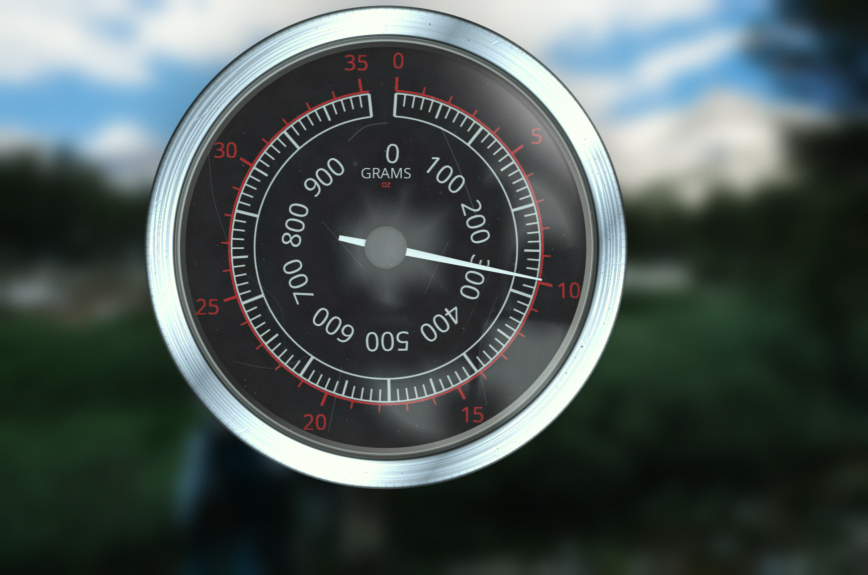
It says 280 g
